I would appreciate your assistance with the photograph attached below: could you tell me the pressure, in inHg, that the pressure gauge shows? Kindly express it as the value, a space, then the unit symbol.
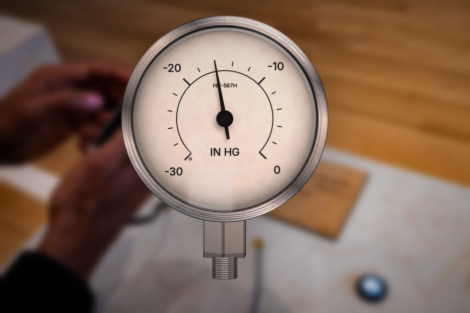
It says -16 inHg
